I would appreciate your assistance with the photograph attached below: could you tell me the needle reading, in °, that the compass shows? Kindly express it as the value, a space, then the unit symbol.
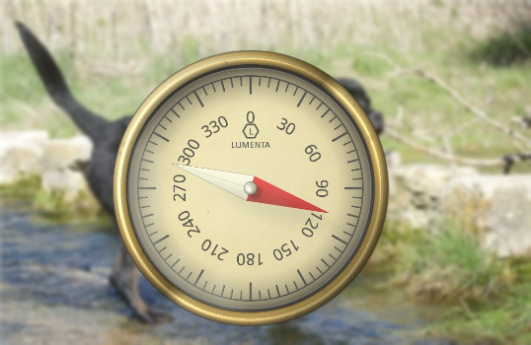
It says 107.5 °
